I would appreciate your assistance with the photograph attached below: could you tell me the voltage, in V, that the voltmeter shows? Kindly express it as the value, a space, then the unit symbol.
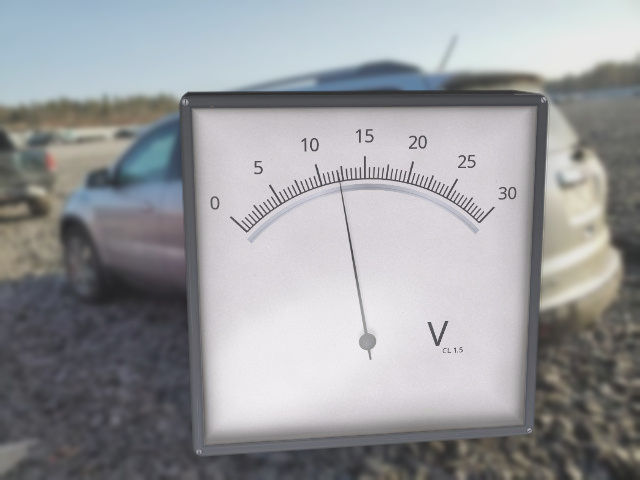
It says 12 V
